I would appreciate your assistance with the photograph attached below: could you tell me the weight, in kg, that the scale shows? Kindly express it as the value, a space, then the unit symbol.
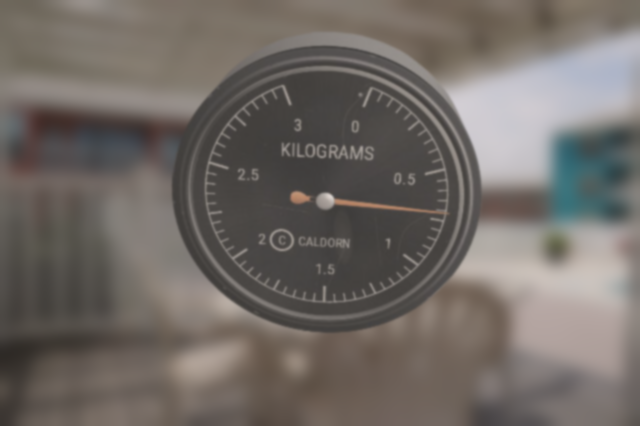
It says 0.7 kg
